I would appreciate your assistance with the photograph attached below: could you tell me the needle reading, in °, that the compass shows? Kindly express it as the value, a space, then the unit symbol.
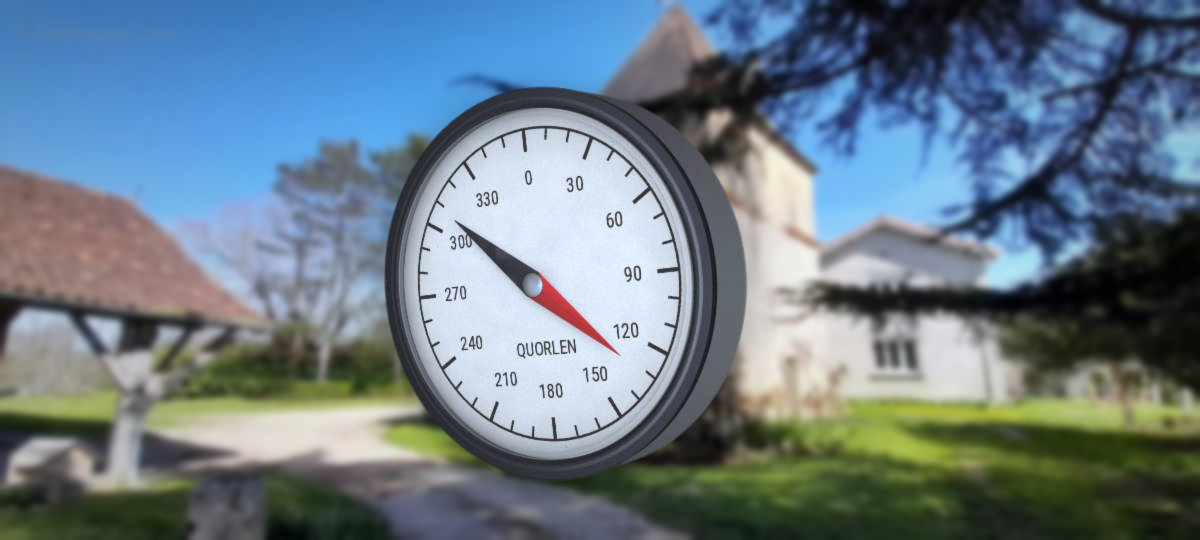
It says 130 °
